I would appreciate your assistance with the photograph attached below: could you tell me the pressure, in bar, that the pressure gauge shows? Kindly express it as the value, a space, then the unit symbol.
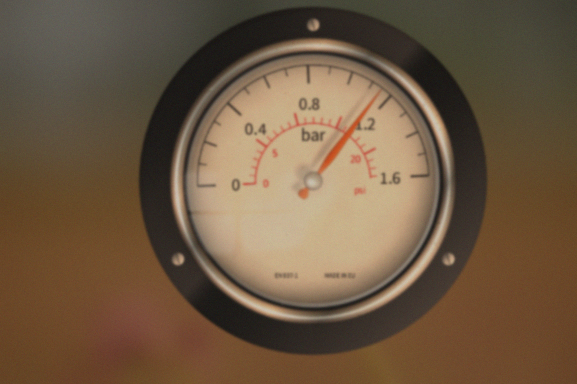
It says 1.15 bar
